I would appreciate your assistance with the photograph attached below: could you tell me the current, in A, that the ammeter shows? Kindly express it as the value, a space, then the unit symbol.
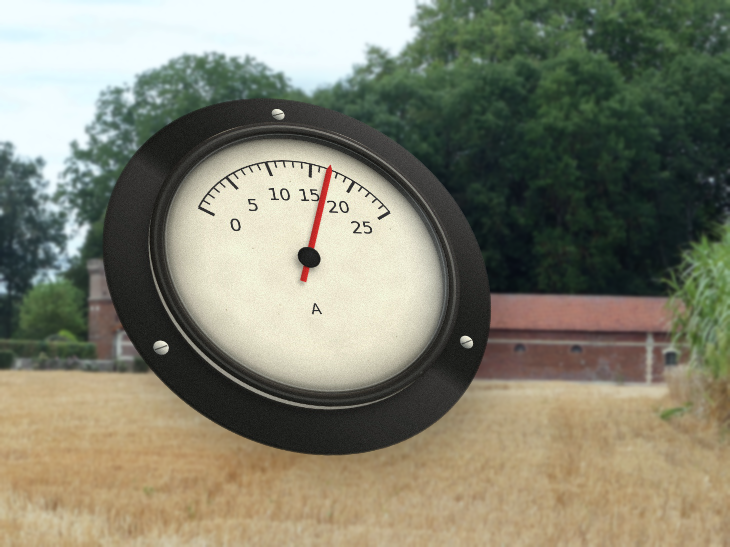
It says 17 A
